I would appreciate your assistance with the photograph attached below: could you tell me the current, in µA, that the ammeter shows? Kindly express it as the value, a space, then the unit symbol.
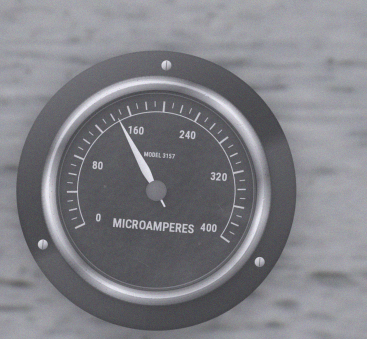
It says 145 µA
